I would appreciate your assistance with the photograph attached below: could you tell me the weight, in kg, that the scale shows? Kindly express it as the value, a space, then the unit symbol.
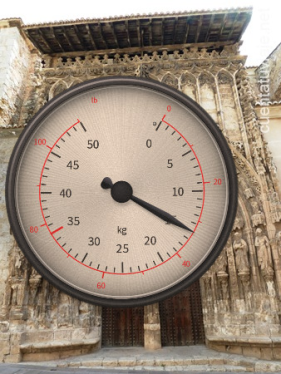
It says 15 kg
